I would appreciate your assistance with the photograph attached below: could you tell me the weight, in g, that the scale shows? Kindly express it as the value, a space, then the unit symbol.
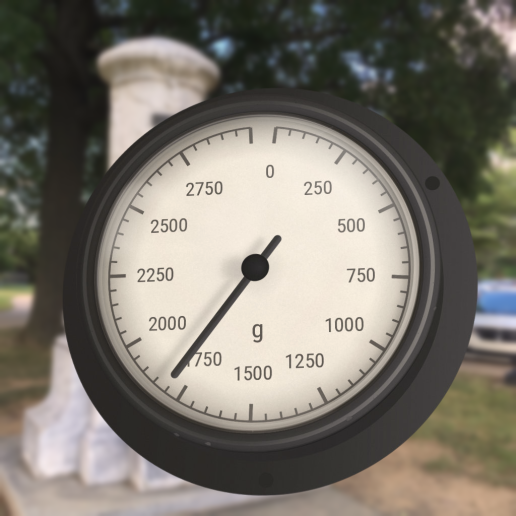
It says 1800 g
